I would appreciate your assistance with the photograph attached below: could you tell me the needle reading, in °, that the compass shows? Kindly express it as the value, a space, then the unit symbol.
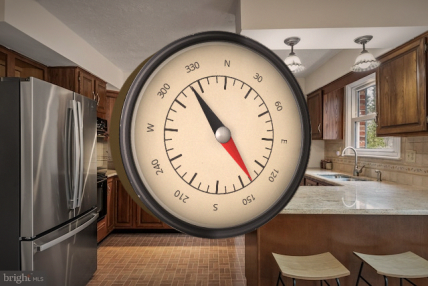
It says 140 °
